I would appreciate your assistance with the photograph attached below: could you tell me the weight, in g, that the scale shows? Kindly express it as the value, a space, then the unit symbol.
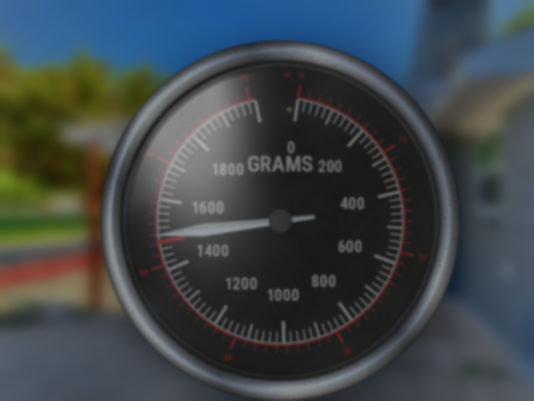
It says 1500 g
